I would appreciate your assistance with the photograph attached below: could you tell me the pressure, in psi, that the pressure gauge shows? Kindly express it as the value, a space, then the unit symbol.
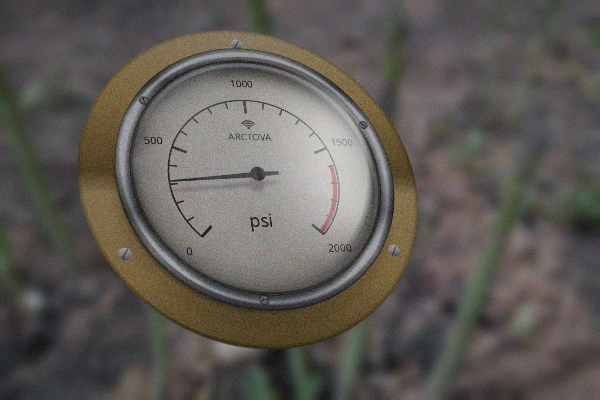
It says 300 psi
